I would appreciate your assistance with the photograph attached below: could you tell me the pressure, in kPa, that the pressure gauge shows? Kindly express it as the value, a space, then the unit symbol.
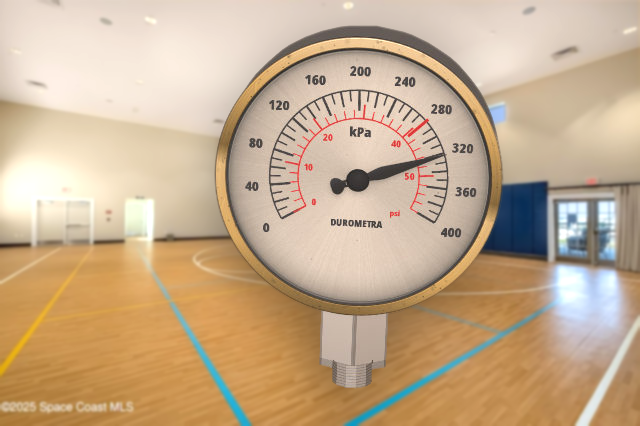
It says 320 kPa
